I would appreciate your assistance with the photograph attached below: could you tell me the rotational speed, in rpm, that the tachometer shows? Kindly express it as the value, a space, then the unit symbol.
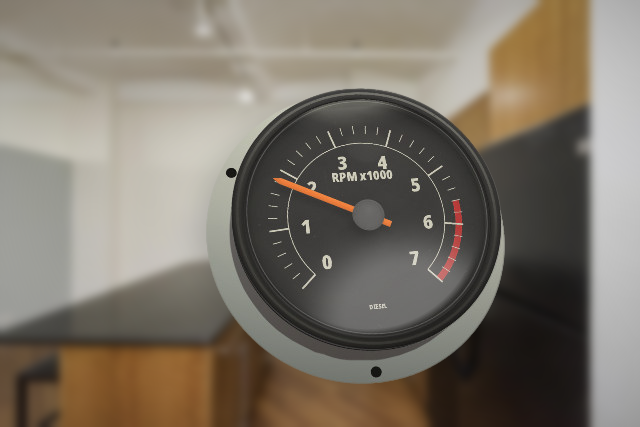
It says 1800 rpm
